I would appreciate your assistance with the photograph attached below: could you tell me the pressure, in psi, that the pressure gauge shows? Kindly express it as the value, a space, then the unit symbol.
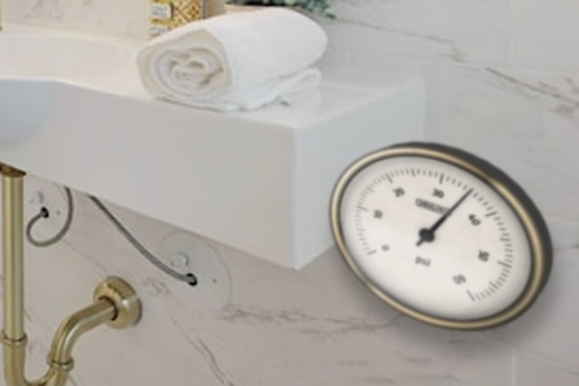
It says 35 psi
